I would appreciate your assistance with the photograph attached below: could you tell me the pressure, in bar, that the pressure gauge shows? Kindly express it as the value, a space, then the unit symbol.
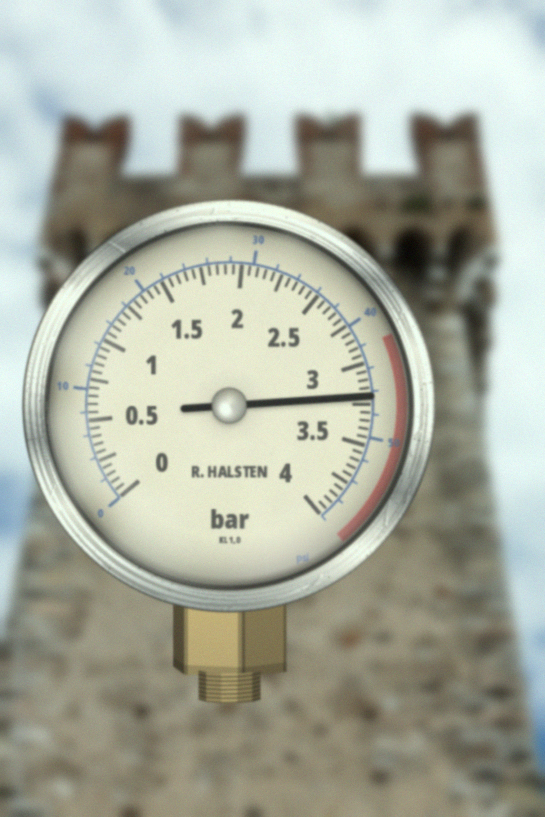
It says 3.2 bar
